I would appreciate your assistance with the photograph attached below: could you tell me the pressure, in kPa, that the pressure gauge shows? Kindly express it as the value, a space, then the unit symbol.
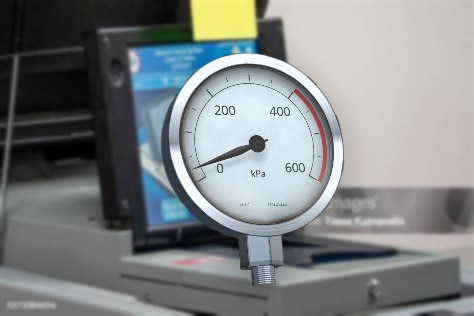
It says 25 kPa
